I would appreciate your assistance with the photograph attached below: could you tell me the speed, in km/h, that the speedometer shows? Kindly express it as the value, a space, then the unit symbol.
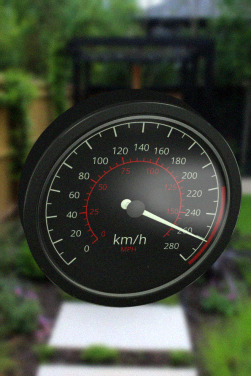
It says 260 km/h
